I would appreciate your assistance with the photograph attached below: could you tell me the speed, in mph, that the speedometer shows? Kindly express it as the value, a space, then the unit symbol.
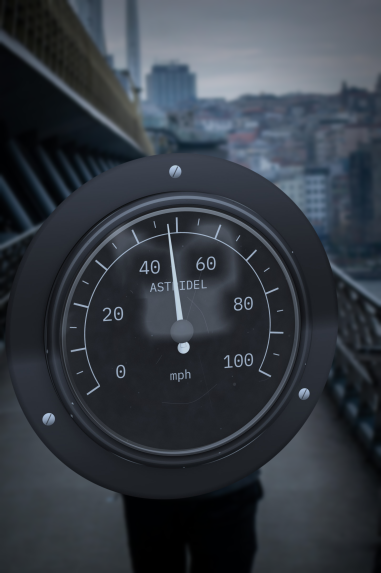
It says 47.5 mph
